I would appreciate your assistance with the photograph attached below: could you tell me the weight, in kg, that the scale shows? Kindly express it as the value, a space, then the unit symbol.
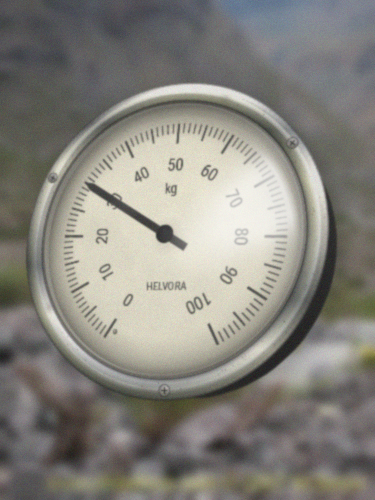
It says 30 kg
